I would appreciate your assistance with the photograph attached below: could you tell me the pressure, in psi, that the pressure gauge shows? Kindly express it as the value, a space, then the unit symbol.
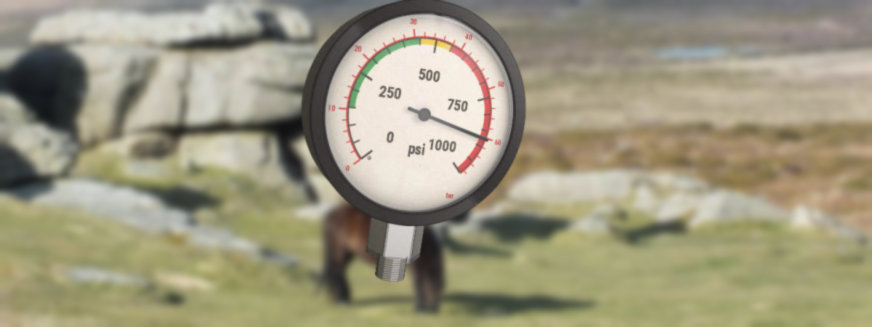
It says 875 psi
